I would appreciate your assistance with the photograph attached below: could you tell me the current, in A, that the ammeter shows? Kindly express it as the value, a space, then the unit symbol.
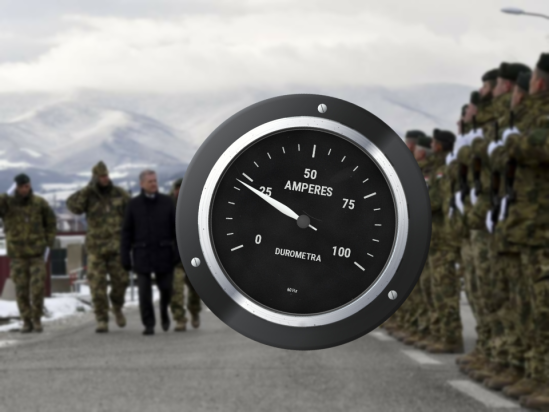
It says 22.5 A
